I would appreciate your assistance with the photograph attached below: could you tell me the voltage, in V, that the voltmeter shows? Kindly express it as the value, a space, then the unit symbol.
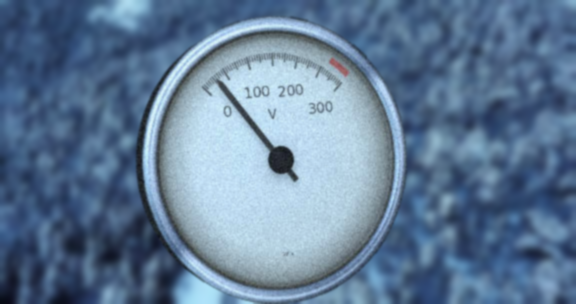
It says 25 V
